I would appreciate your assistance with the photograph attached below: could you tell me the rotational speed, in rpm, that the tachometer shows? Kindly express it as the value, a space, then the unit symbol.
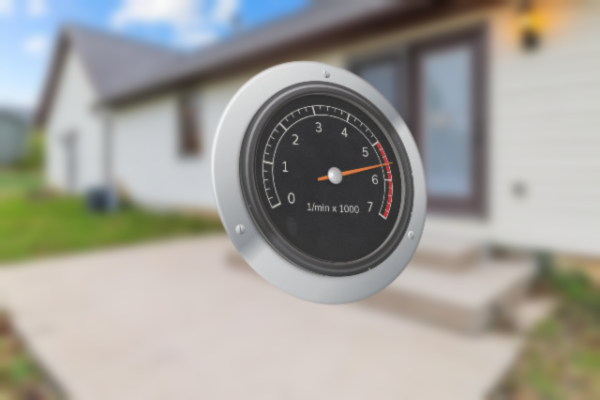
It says 5600 rpm
